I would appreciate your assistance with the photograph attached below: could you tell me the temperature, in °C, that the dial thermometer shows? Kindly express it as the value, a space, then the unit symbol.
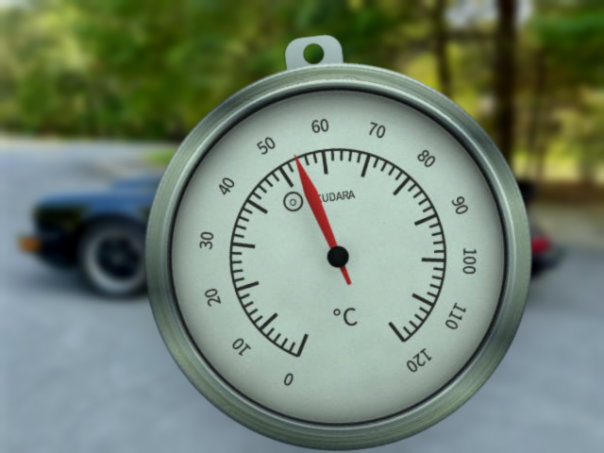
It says 54 °C
